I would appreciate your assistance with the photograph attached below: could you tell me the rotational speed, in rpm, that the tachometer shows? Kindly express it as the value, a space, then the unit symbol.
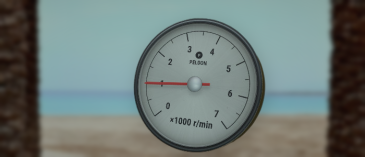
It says 1000 rpm
